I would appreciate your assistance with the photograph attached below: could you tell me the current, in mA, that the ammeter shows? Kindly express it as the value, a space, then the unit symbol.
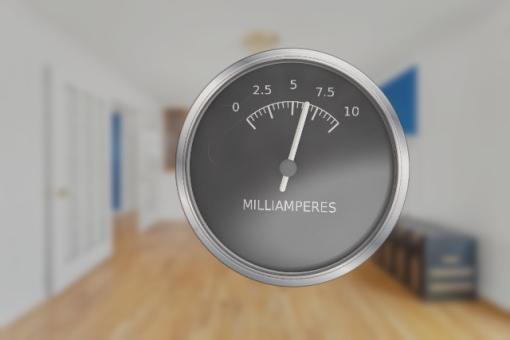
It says 6.5 mA
